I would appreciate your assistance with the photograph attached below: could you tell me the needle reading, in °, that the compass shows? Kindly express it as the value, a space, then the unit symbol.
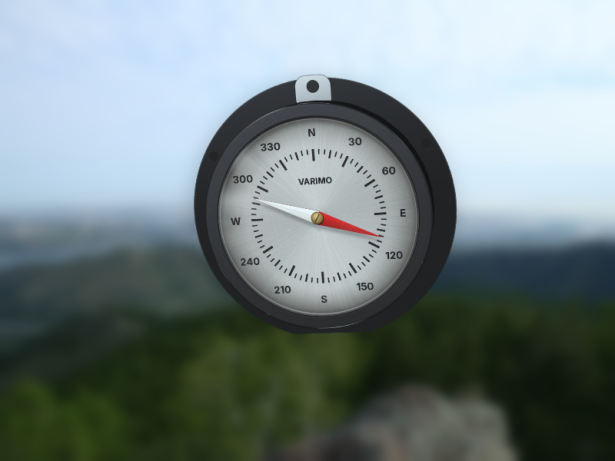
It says 110 °
